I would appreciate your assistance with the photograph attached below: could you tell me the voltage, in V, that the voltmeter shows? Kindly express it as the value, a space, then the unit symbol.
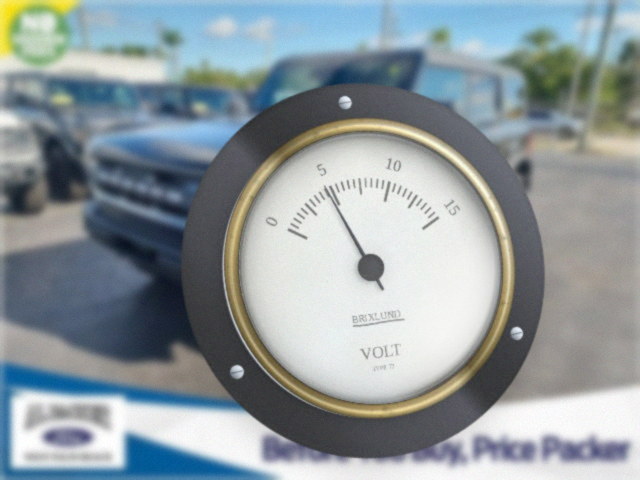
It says 4.5 V
